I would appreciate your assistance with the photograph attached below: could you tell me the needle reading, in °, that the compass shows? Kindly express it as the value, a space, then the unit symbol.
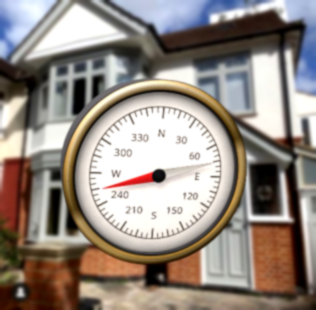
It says 255 °
